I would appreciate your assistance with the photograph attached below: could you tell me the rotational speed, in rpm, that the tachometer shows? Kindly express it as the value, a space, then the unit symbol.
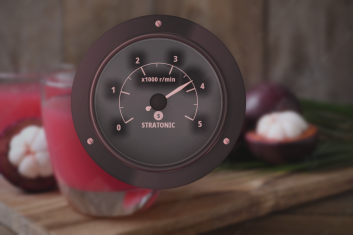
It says 3750 rpm
